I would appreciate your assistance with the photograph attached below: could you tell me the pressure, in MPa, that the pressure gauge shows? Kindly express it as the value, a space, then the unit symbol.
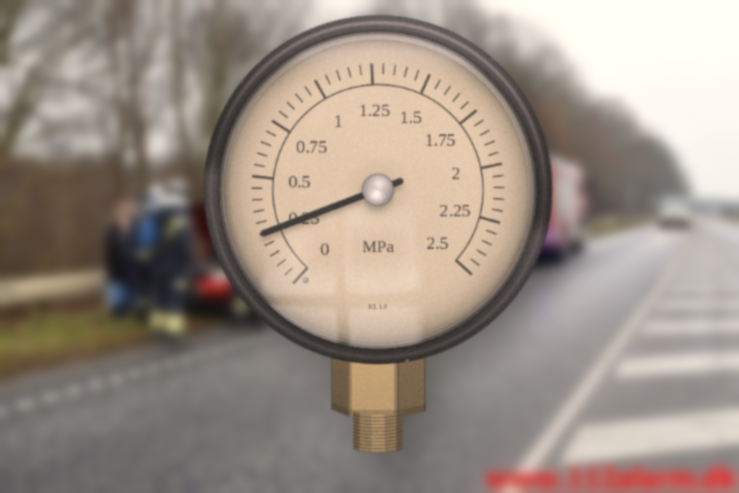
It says 0.25 MPa
